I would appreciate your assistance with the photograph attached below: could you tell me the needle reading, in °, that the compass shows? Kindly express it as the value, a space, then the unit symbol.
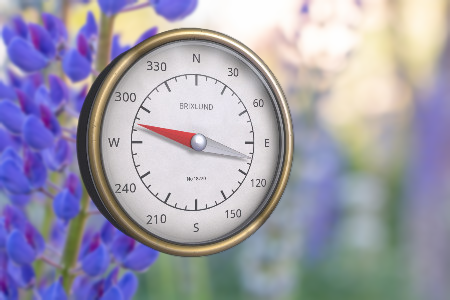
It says 285 °
